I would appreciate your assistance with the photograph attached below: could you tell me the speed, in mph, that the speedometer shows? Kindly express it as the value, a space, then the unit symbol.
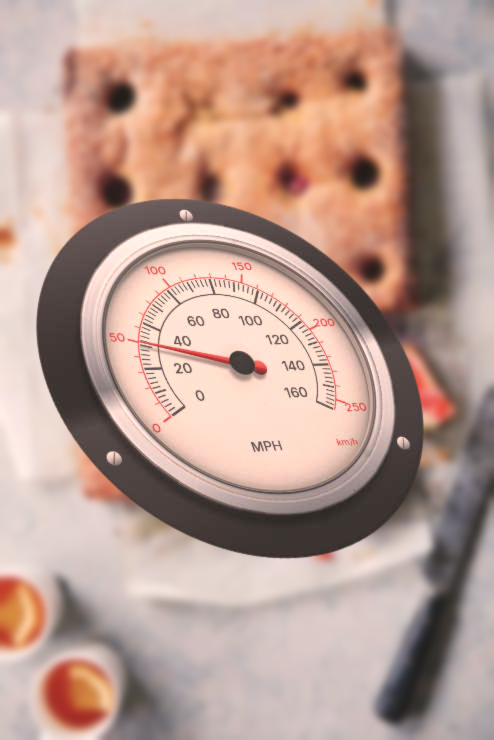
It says 30 mph
